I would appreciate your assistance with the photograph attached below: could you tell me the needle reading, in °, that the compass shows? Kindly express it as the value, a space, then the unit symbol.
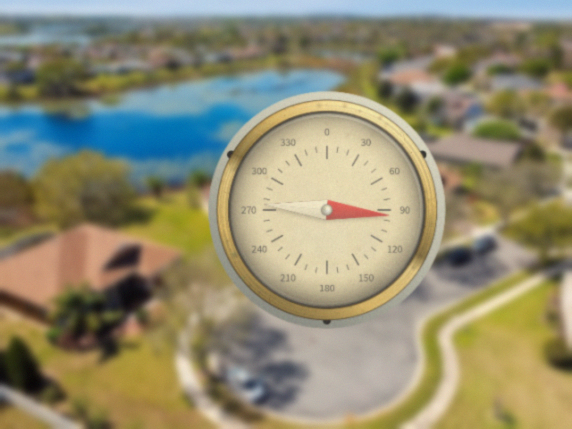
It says 95 °
